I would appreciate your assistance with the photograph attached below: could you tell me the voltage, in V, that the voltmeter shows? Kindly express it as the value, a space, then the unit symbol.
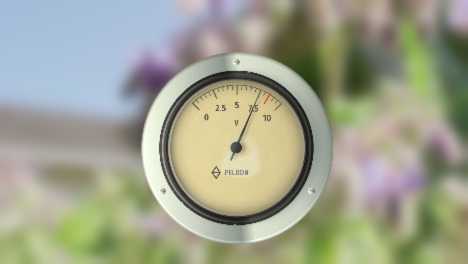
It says 7.5 V
